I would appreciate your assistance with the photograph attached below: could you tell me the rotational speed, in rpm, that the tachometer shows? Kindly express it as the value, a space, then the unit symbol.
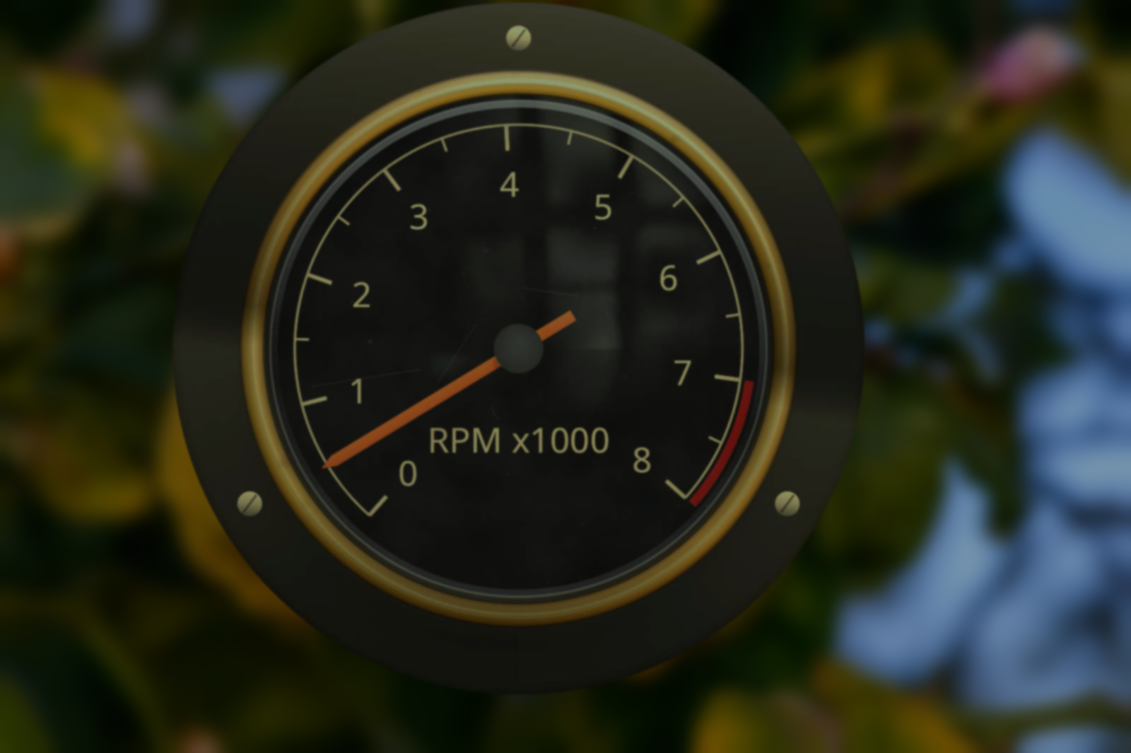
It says 500 rpm
